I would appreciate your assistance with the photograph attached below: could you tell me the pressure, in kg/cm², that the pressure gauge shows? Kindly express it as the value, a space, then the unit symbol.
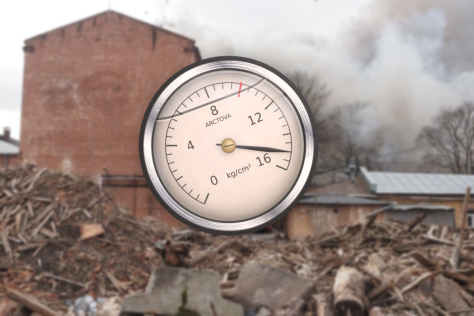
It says 15 kg/cm²
